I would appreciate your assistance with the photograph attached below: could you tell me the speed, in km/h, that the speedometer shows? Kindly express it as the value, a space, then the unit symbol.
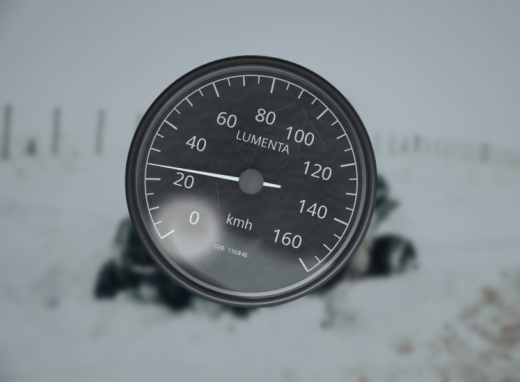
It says 25 km/h
